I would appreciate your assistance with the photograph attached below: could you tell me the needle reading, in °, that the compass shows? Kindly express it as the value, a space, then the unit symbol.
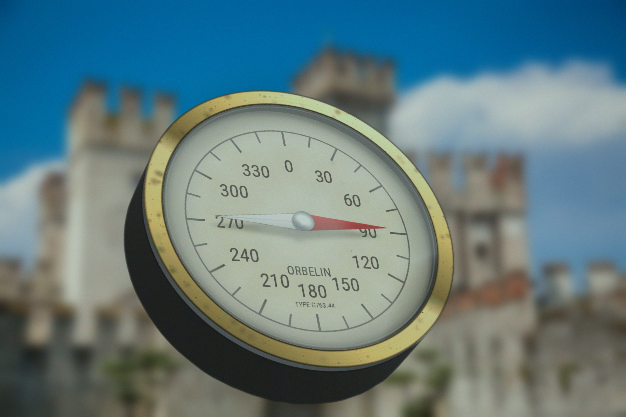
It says 90 °
